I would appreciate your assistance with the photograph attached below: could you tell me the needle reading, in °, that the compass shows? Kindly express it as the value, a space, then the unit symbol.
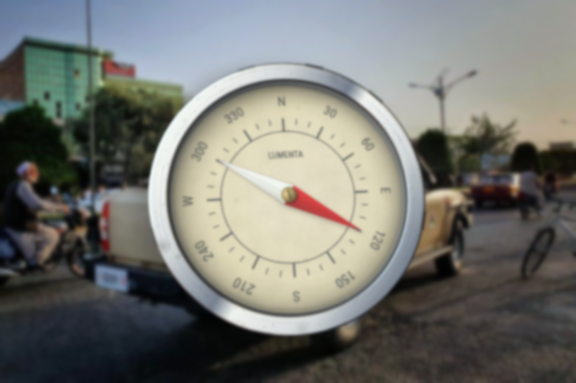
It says 120 °
